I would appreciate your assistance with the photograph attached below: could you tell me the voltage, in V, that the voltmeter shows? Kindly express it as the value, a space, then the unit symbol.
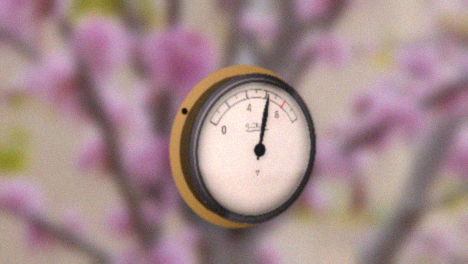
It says 6 V
